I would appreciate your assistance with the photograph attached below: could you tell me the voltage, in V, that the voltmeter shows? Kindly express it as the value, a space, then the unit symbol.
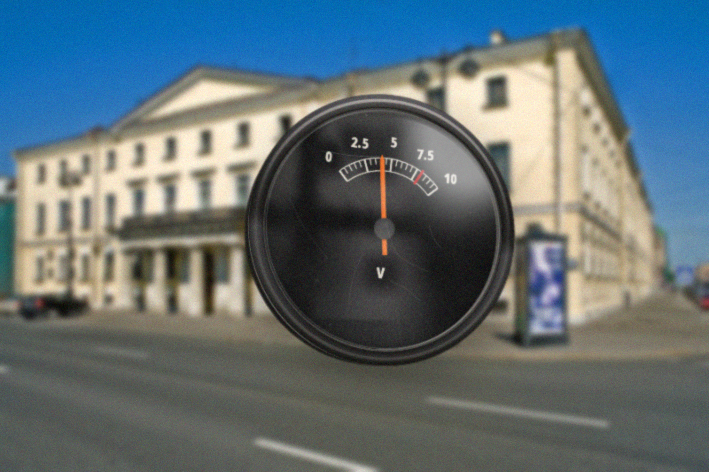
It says 4 V
